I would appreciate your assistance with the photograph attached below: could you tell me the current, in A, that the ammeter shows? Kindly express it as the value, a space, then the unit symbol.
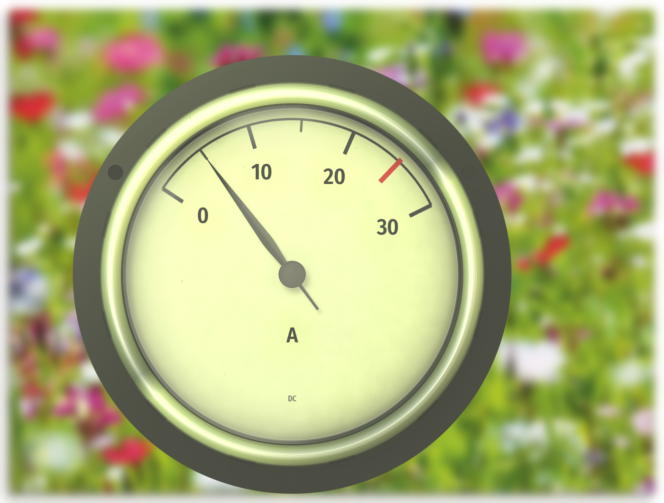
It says 5 A
